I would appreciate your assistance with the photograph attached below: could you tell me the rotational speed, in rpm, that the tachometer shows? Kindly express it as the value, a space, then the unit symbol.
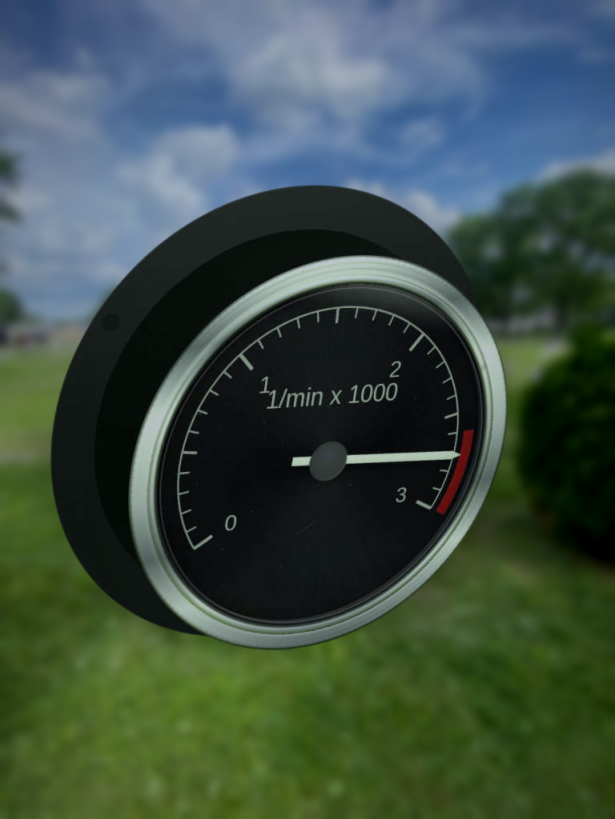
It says 2700 rpm
